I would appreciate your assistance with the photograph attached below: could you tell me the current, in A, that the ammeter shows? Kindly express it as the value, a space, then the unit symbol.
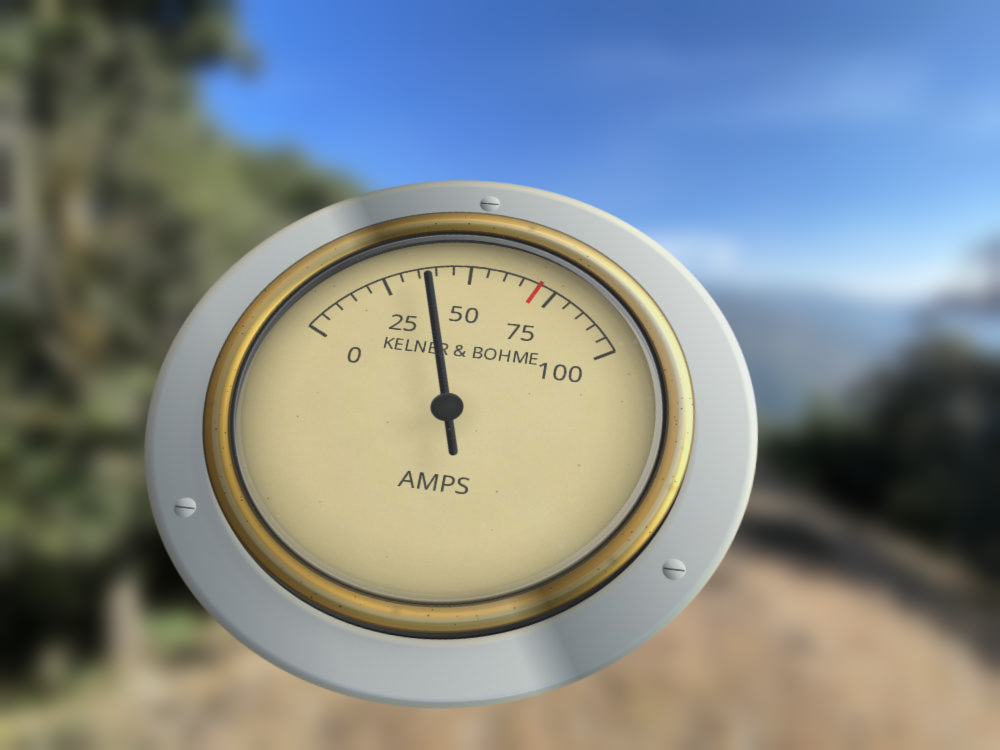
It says 37.5 A
